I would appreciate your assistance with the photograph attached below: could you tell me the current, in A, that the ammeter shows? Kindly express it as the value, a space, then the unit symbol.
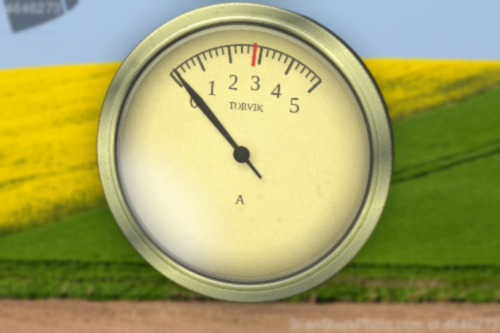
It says 0.2 A
